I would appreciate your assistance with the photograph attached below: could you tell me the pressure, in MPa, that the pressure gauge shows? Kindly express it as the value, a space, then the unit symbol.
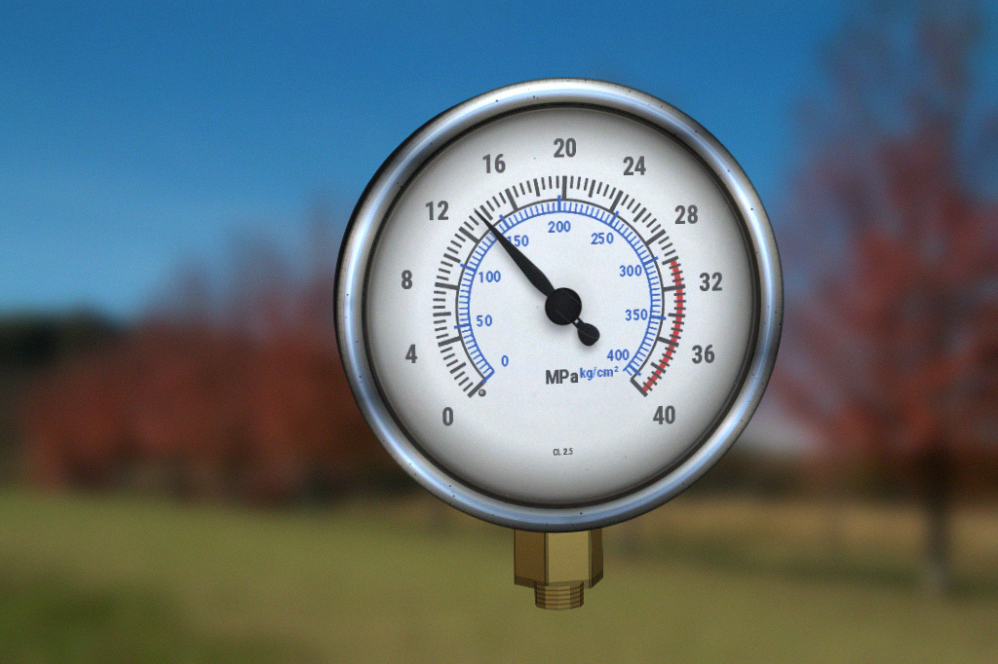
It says 13.5 MPa
